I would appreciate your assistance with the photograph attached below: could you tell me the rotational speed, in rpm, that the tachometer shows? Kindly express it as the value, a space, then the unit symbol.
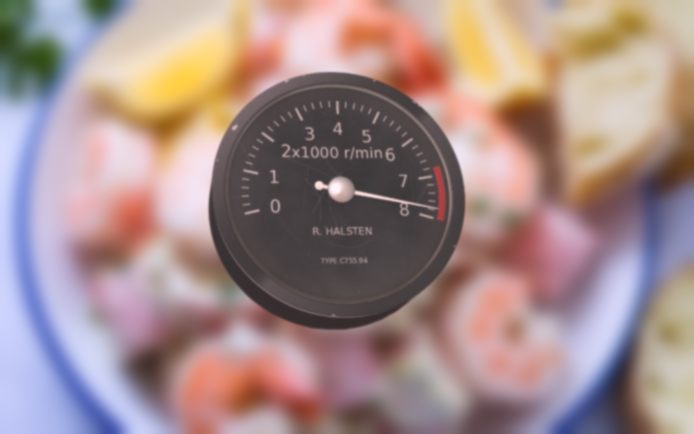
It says 7800 rpm
